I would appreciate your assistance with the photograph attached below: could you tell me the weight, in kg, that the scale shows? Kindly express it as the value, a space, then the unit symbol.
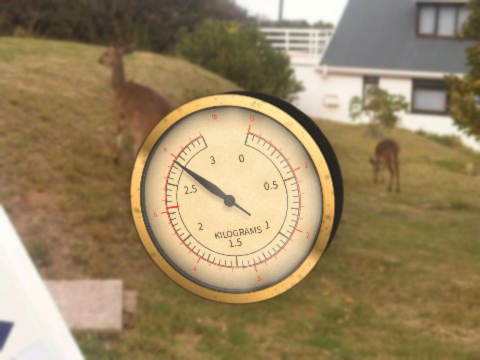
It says 2.7 kg
